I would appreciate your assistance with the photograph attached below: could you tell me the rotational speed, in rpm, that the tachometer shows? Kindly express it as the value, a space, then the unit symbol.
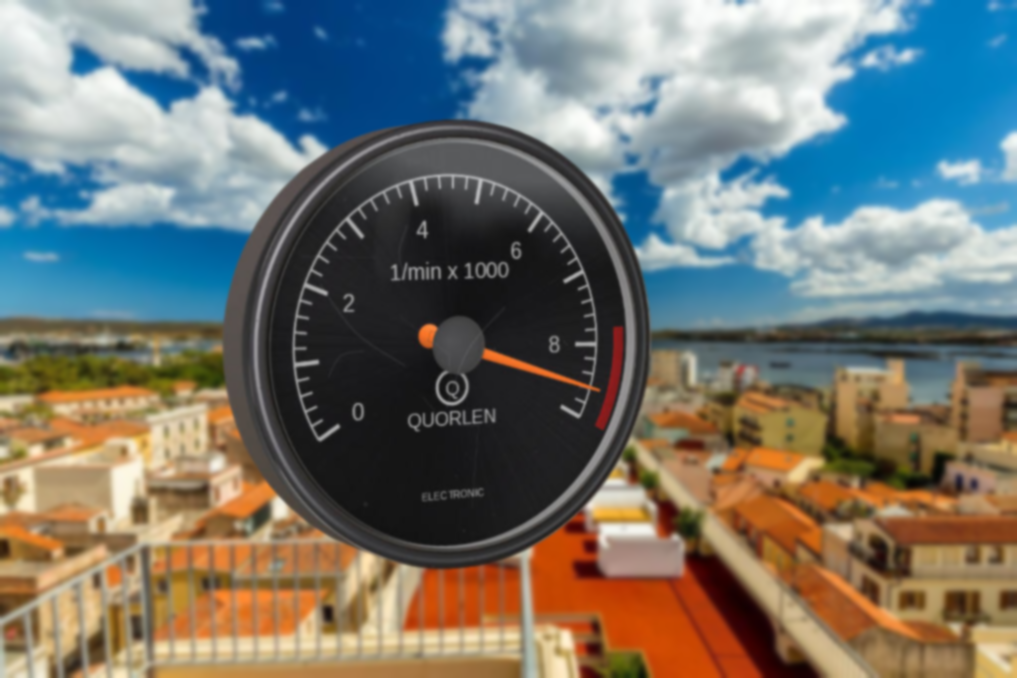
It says 8600 rpm
